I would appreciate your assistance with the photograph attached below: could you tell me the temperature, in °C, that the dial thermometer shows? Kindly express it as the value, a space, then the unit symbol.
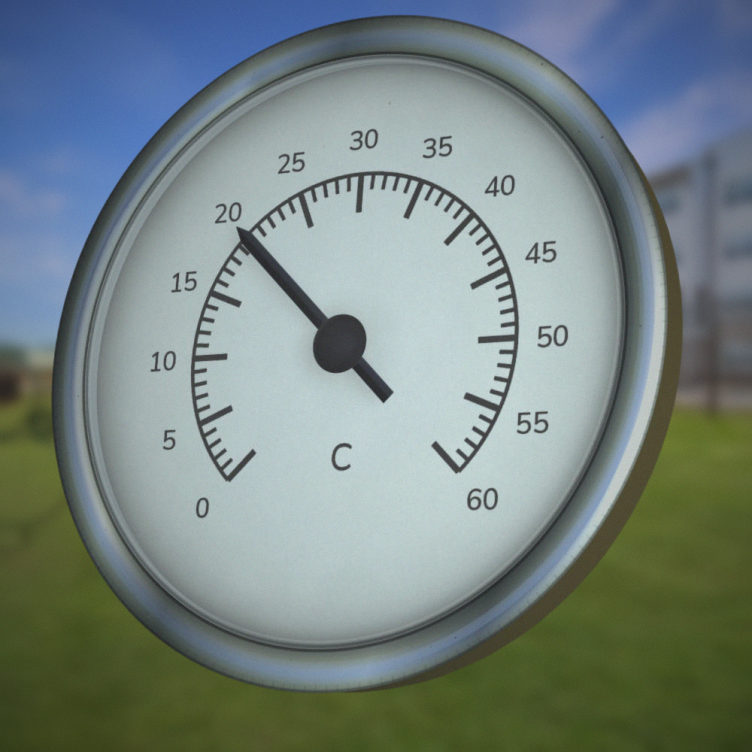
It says 20 °C
